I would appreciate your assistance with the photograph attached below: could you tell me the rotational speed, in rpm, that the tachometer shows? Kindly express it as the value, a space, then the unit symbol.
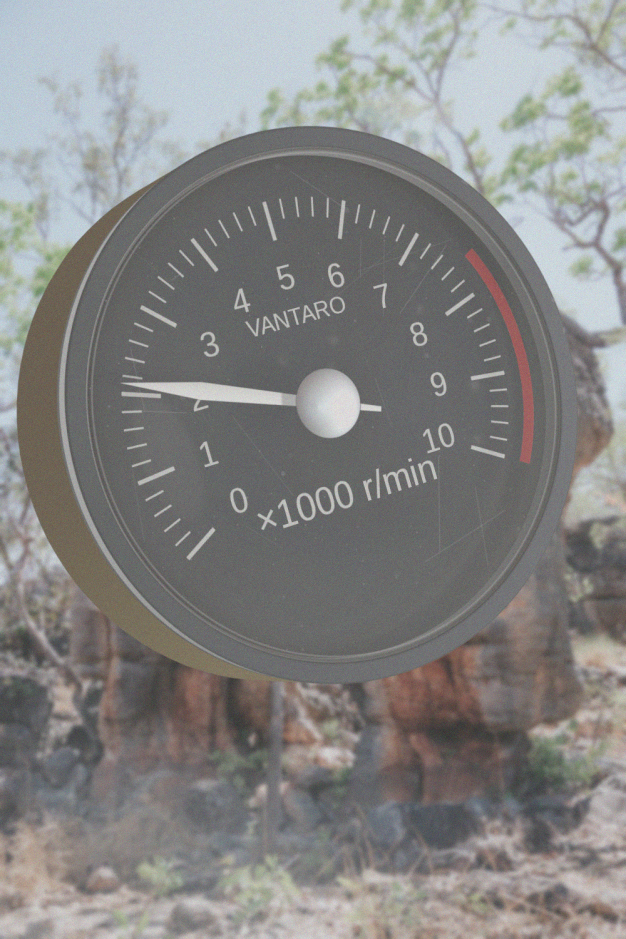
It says 2100 rpm
